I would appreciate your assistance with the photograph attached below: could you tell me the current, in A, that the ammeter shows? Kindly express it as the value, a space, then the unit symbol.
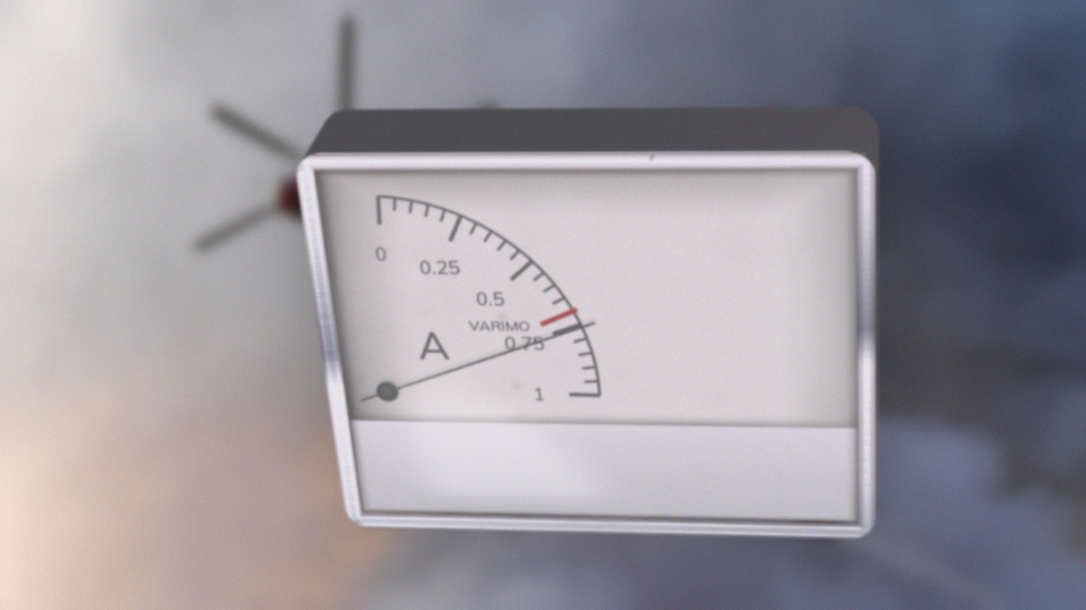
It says 0.75 A
